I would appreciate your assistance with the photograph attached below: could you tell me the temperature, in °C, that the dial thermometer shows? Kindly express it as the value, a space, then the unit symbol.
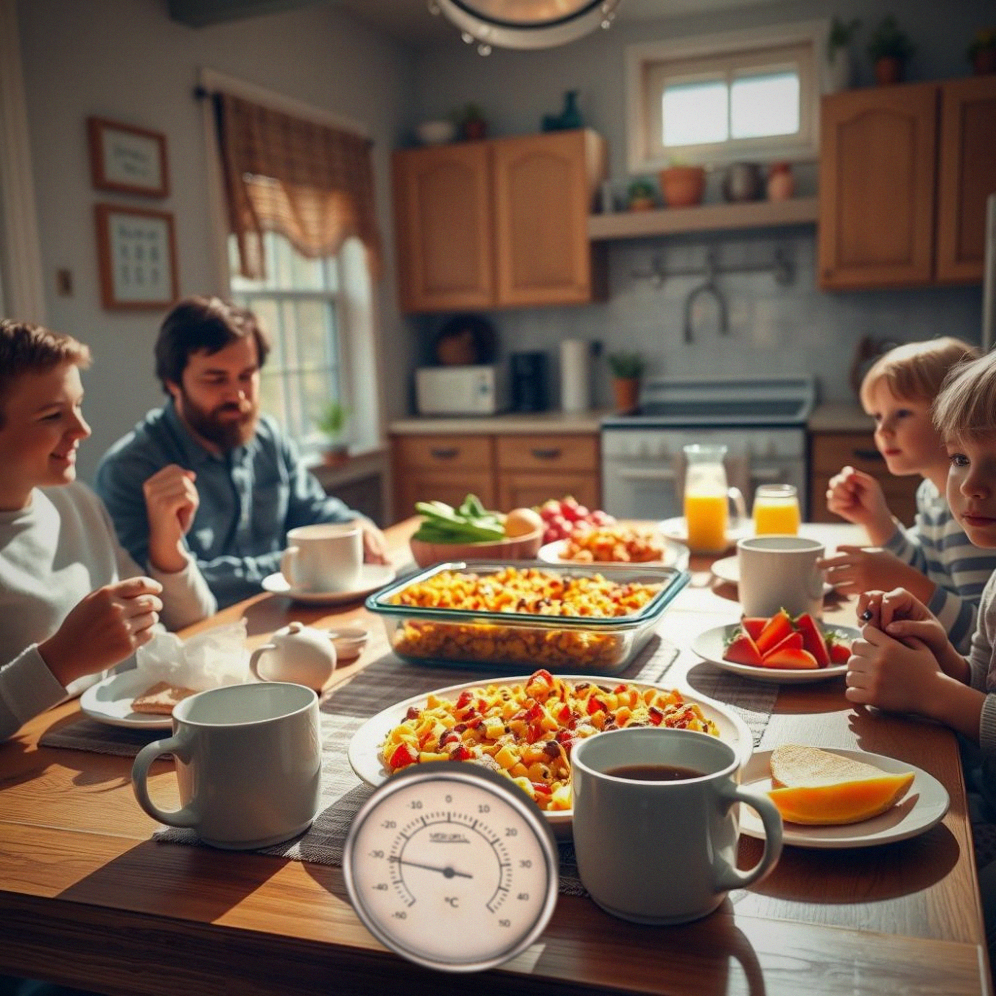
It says -30 °C
